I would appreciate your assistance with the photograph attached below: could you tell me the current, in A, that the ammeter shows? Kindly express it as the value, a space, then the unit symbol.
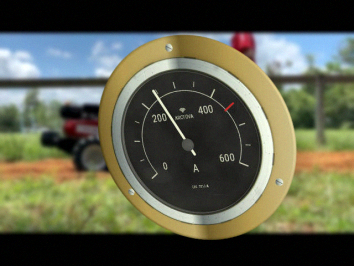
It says 250 A
